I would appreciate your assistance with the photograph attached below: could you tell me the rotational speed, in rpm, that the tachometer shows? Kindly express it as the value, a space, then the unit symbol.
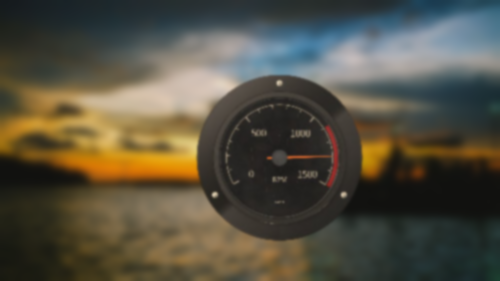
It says 1300 rpm
